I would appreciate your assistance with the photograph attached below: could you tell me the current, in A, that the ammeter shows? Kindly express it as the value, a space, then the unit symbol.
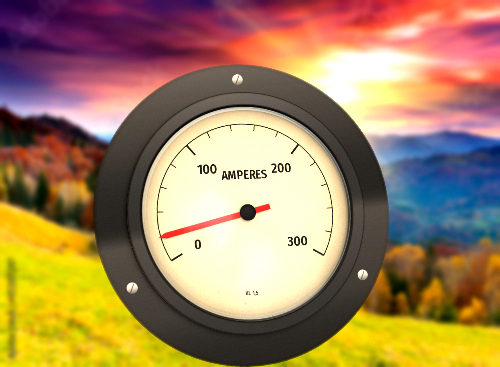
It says 20 A
